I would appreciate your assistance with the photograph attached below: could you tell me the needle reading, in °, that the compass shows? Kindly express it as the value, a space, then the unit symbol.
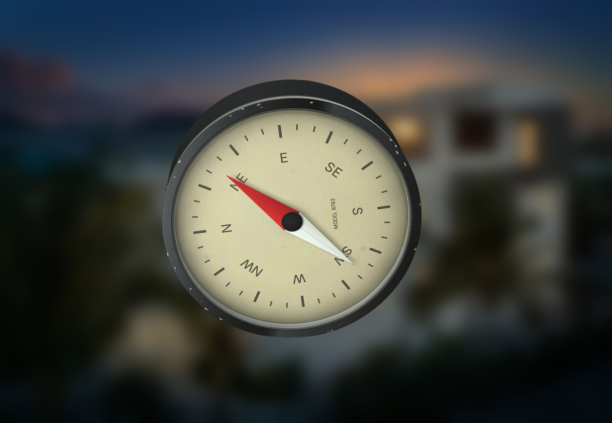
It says 45 °
